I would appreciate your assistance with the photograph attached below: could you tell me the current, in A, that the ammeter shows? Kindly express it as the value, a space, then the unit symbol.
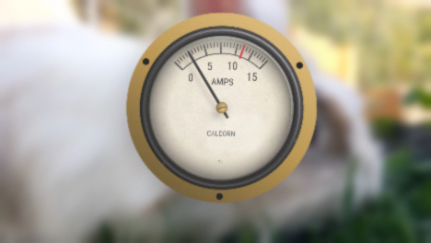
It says 2.5 A
